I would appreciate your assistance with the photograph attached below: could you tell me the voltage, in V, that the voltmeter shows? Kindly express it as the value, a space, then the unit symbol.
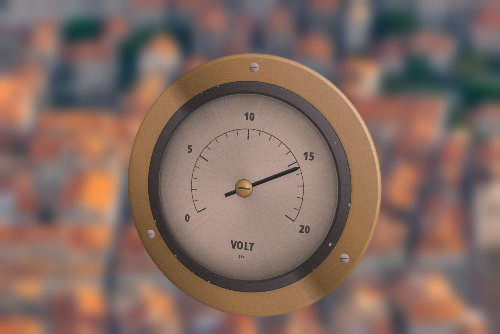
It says 15.5 V
